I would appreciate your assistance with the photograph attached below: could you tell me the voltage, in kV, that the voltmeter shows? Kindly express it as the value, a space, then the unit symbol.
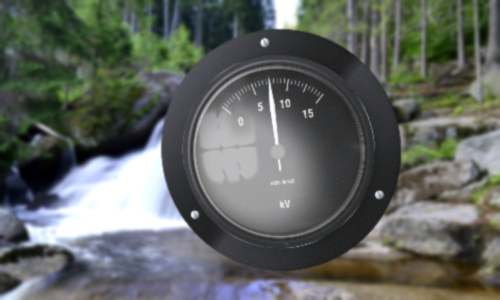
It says 7.5 kV
